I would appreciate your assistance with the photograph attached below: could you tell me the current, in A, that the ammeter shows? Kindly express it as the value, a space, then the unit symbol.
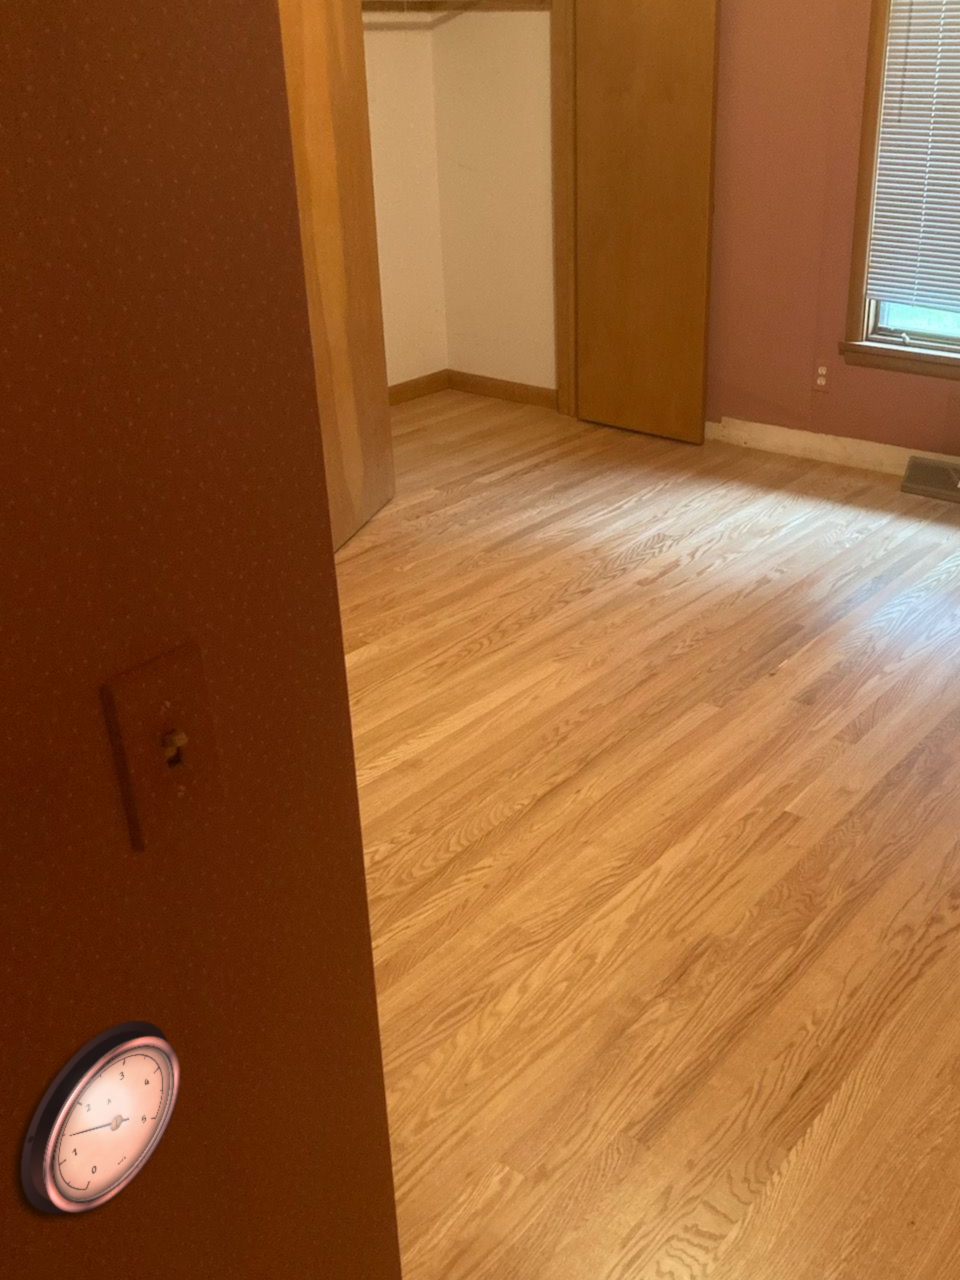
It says 1.5 A
